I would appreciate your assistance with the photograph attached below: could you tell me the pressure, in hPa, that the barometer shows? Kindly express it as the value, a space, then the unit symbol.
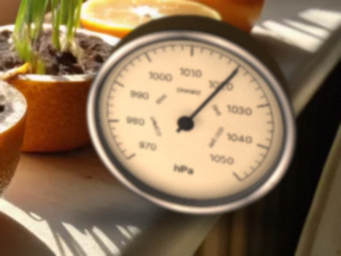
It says 1020 hPa
